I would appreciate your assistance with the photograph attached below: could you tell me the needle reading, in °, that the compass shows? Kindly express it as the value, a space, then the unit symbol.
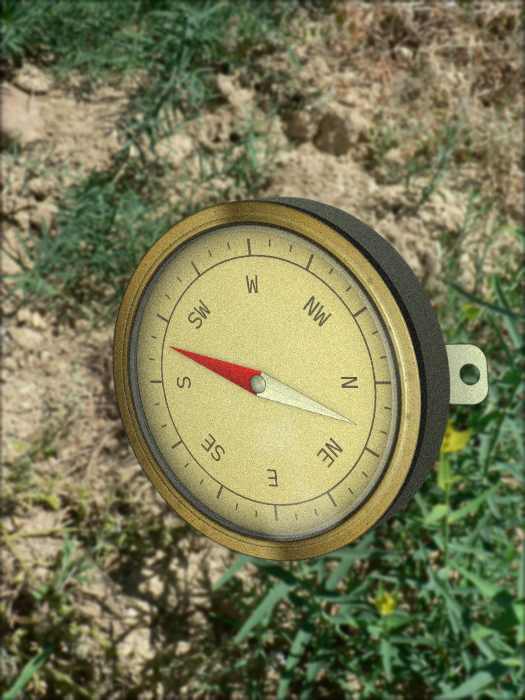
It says 200 °
